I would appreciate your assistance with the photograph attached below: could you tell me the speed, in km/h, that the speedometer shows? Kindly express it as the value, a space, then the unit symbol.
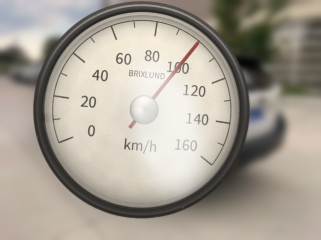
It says 100 km/h
